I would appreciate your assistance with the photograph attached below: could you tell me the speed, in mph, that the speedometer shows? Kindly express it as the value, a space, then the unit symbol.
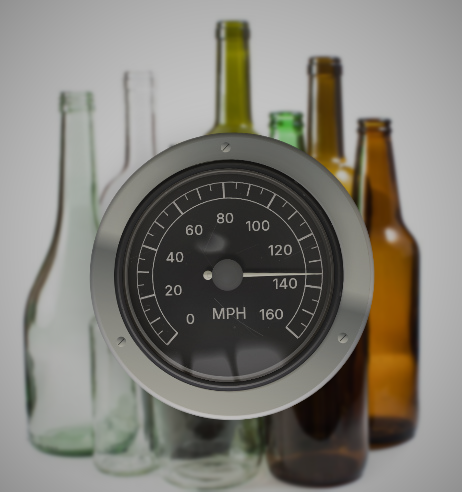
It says 135 mph
